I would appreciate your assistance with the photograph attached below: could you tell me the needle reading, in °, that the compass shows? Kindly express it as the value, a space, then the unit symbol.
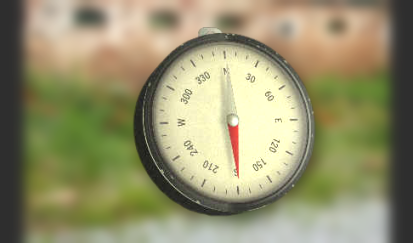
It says 180 °
